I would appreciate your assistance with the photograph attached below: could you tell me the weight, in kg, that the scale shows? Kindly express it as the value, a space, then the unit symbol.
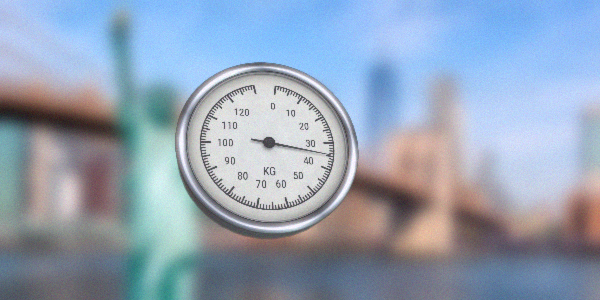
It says 35 kg
